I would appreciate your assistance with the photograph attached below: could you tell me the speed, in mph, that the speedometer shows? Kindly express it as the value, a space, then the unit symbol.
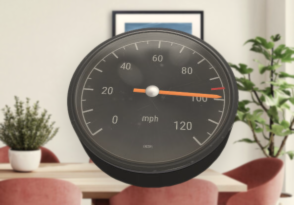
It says 100 mph
